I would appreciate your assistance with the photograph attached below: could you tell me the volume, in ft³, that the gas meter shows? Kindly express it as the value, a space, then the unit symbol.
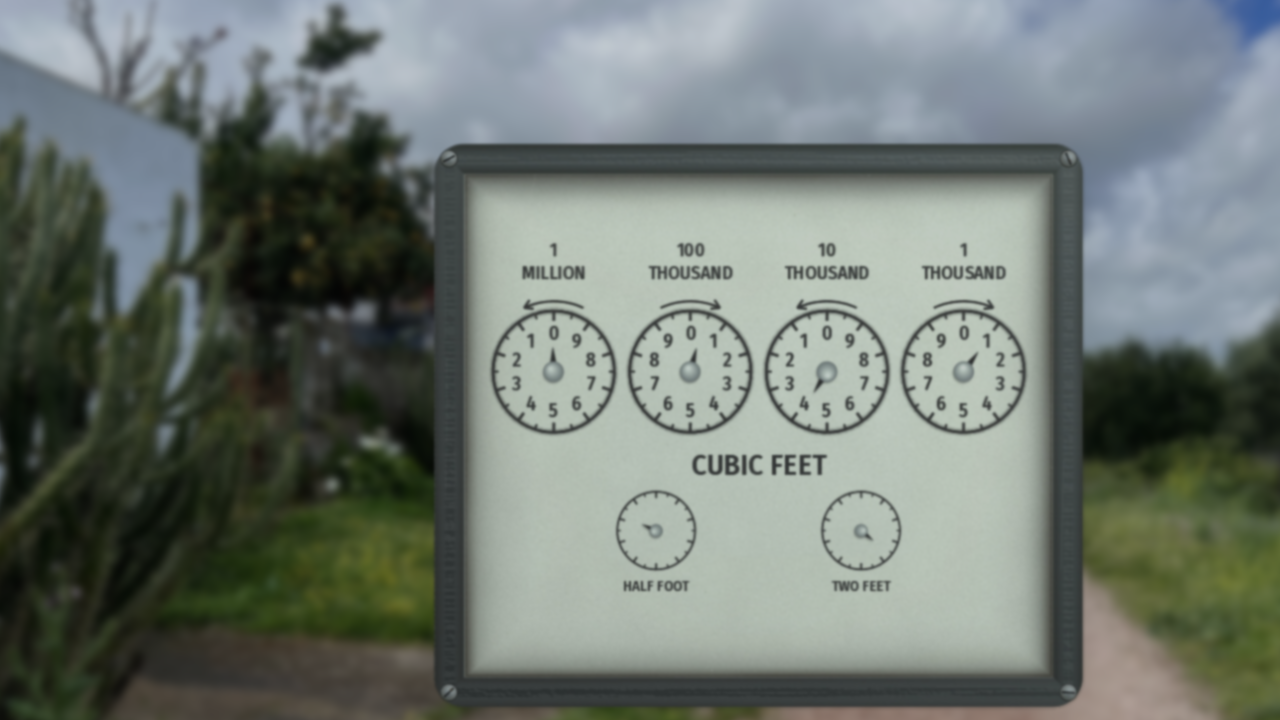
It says 4100 ft³
